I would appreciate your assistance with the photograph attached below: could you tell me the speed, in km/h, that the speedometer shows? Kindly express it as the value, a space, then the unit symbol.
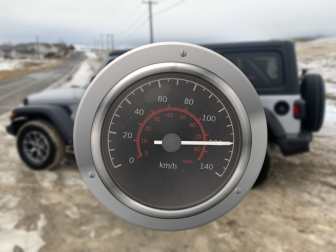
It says 120 km/h
